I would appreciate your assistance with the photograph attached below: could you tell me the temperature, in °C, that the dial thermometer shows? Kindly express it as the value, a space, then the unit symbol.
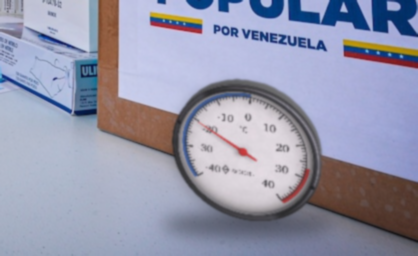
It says -20 °C
